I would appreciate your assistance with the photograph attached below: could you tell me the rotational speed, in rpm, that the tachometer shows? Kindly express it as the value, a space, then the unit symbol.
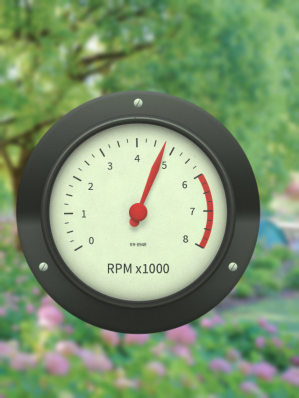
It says 4750 rpm
